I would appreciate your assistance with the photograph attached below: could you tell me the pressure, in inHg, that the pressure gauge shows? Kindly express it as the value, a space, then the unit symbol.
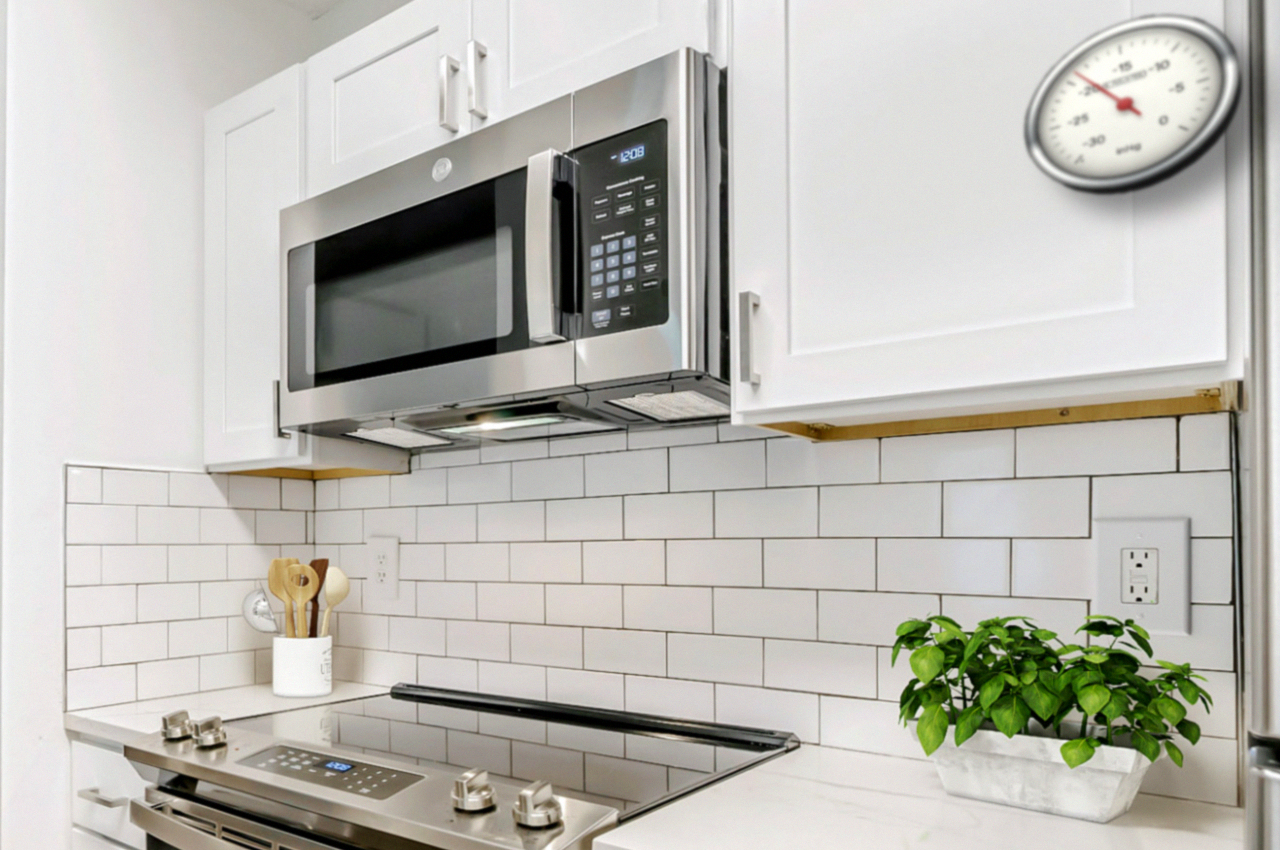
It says -19 inHg
